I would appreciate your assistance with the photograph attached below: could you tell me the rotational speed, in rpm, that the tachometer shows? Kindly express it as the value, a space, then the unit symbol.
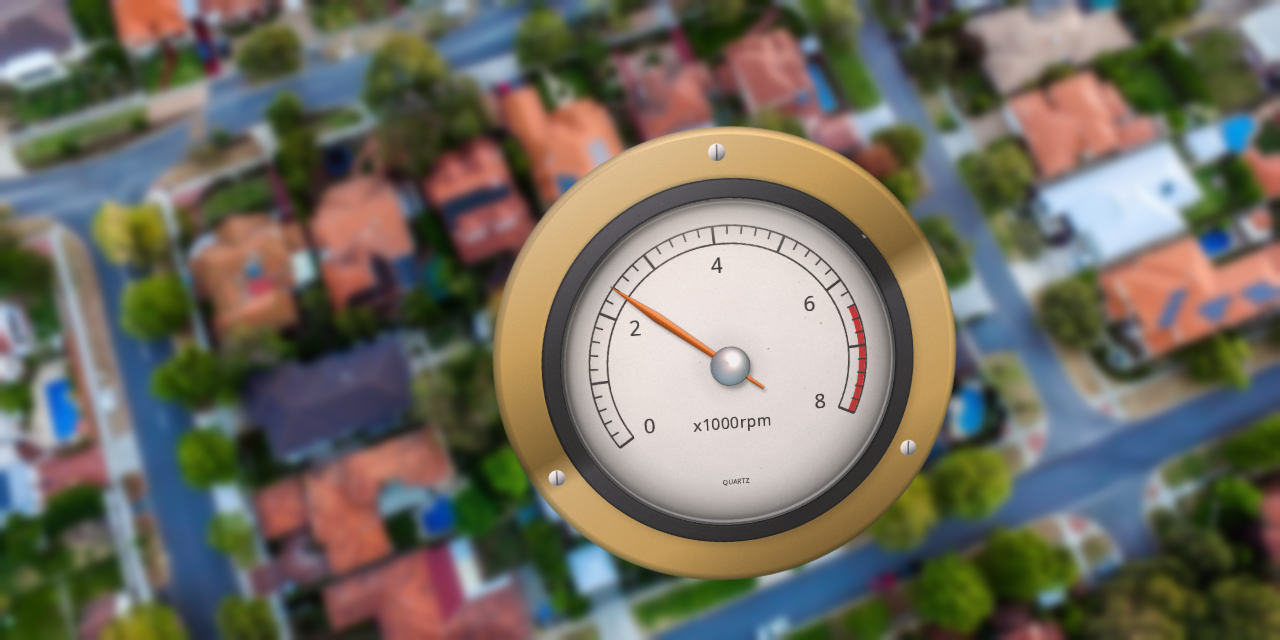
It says 2400 rpm
